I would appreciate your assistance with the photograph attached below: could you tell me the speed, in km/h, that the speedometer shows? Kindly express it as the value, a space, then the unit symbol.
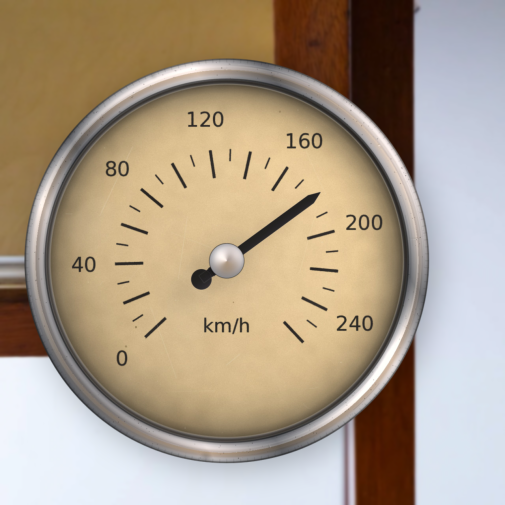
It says 180 km/h
